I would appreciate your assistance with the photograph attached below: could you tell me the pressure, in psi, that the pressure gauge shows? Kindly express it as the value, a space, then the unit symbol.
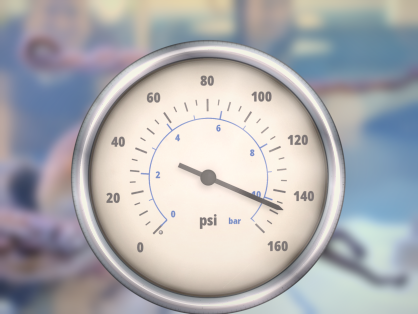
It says 147.5 psi
